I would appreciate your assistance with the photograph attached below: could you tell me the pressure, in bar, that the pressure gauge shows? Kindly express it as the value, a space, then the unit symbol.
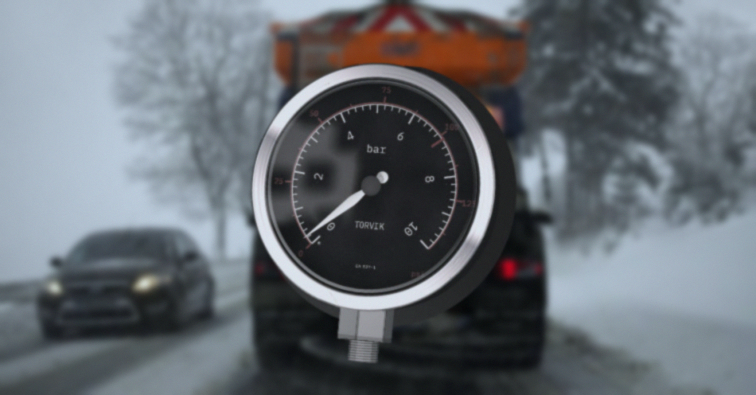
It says 0.2 bar
